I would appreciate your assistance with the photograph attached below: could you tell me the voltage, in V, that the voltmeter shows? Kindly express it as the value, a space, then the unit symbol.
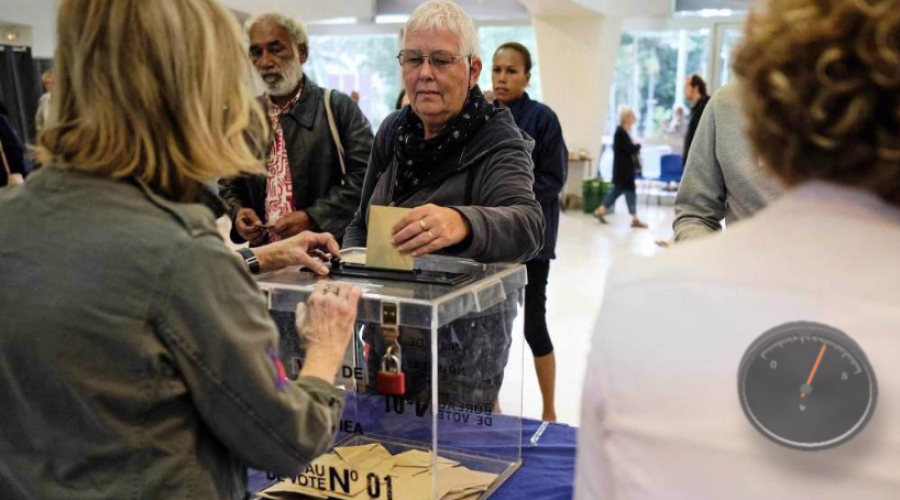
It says 3 V
